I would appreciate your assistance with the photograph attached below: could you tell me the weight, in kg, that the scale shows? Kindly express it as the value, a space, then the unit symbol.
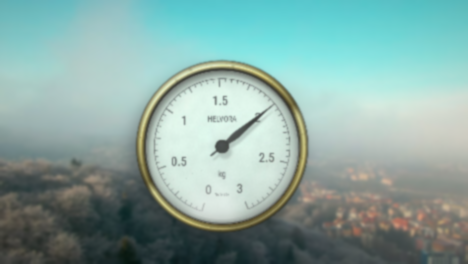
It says 2 kg
